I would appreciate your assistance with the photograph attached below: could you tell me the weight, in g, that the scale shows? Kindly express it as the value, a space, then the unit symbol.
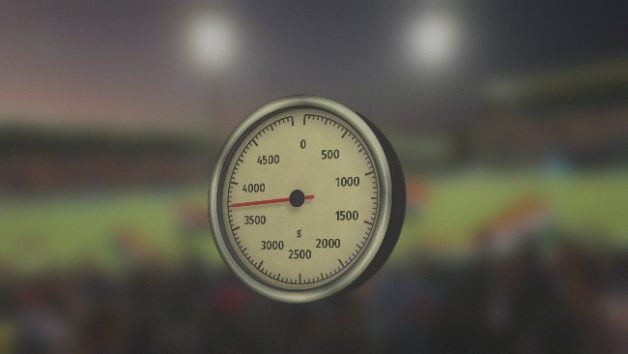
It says 3750 g
